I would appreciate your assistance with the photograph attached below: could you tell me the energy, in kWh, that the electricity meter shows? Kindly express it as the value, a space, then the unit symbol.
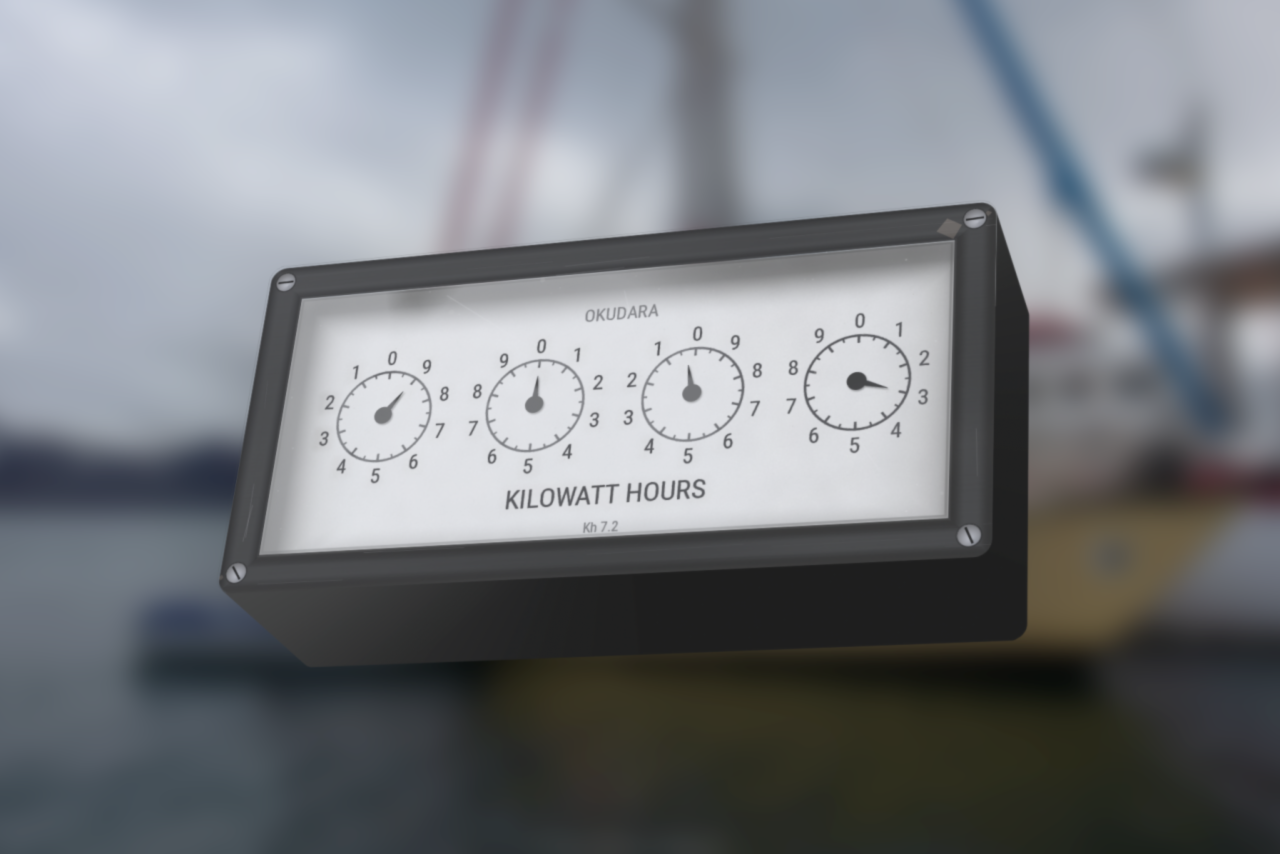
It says 9003 kWh
